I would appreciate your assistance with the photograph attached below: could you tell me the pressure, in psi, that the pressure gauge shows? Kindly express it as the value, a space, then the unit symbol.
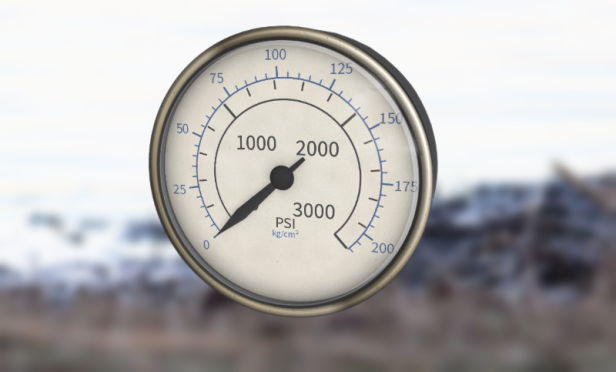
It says 0 psi
